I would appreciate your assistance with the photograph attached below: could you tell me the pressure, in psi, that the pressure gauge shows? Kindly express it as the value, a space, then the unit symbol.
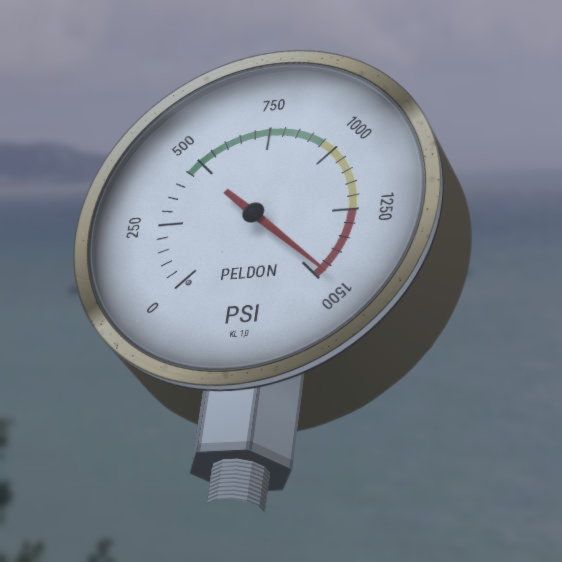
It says 1475 psi
